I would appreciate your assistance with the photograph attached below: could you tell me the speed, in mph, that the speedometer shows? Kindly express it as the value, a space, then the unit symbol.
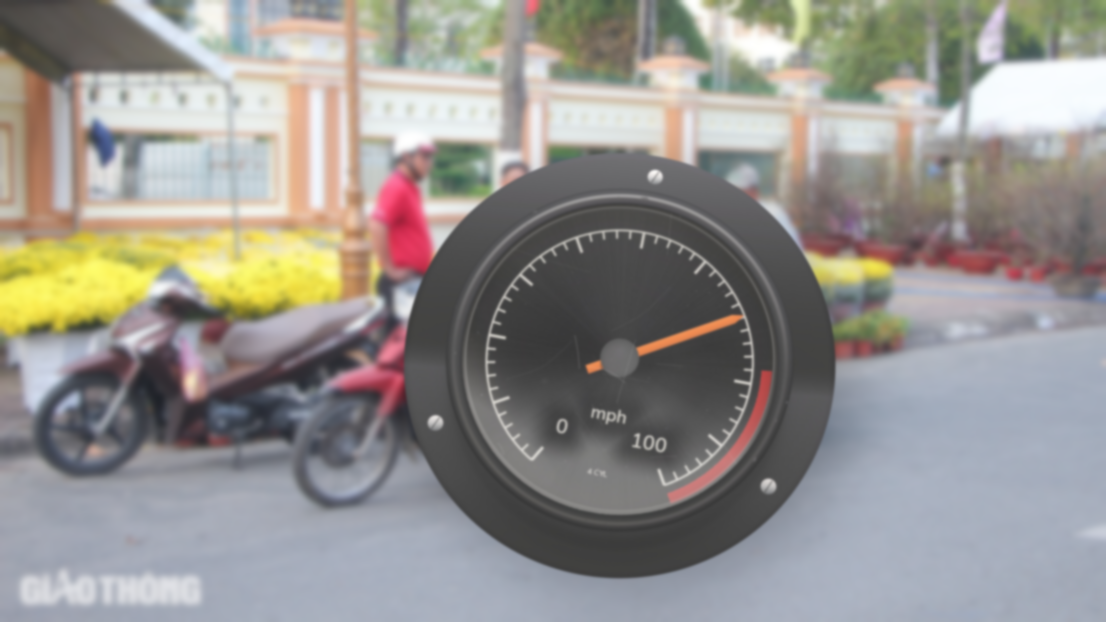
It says 70 mph
